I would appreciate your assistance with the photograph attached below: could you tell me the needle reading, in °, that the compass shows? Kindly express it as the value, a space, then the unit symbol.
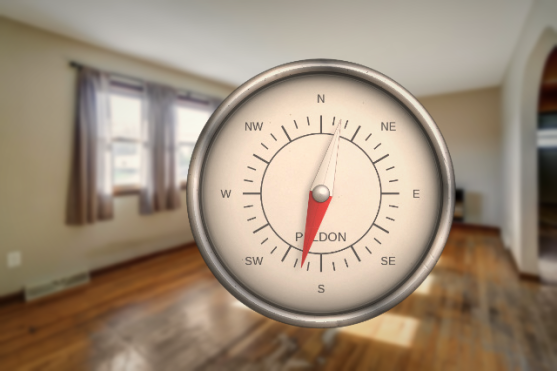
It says 195 °
